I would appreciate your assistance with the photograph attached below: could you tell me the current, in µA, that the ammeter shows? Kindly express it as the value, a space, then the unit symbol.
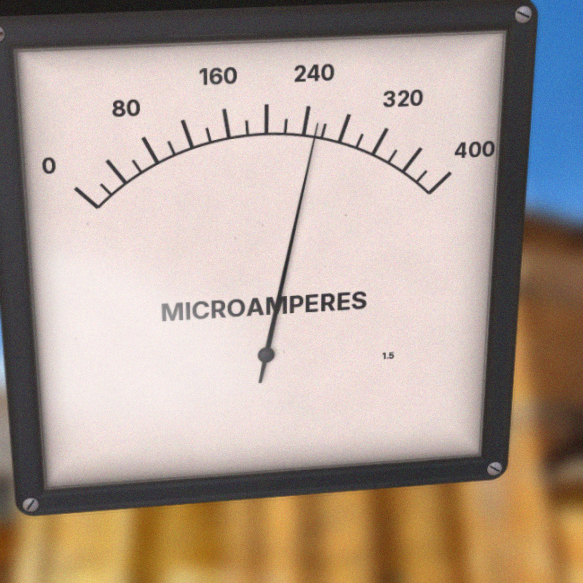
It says 250 µA
